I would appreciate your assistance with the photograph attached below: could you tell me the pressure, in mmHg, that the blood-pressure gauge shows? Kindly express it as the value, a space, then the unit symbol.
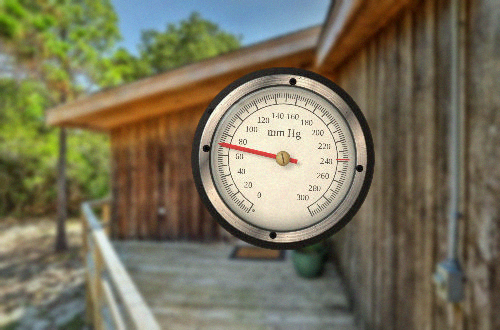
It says 70 mmHg
